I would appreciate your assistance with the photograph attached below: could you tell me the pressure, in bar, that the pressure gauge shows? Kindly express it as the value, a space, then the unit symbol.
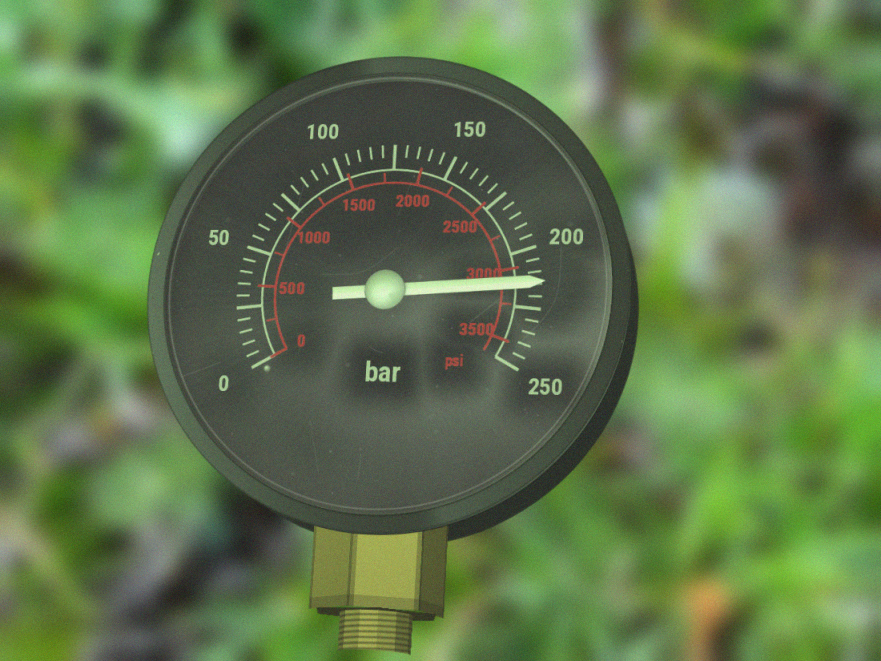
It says 215 bar
